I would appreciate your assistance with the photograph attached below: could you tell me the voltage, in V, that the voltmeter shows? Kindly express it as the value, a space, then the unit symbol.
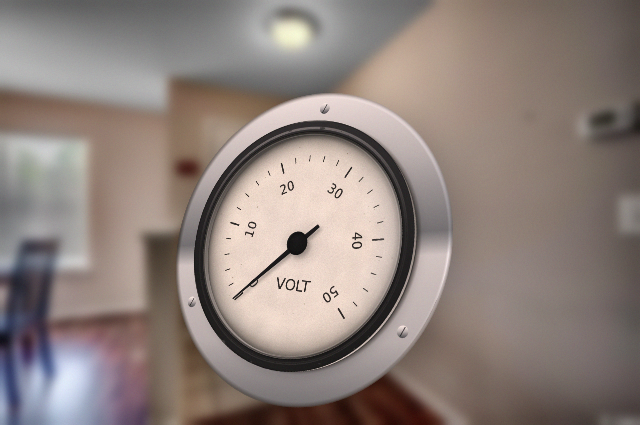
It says 0 V
